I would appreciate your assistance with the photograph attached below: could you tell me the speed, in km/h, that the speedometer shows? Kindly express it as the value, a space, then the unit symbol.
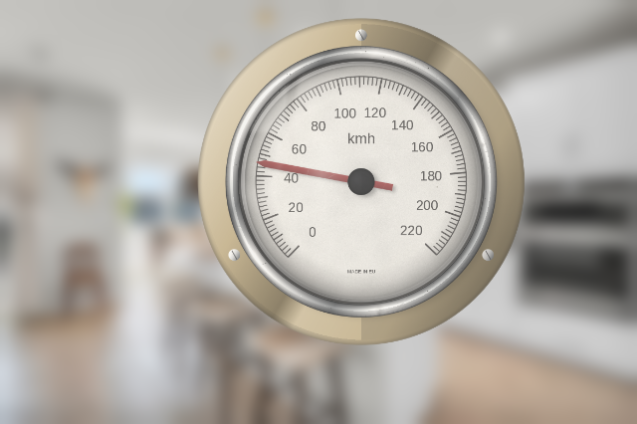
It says 46 km/h
